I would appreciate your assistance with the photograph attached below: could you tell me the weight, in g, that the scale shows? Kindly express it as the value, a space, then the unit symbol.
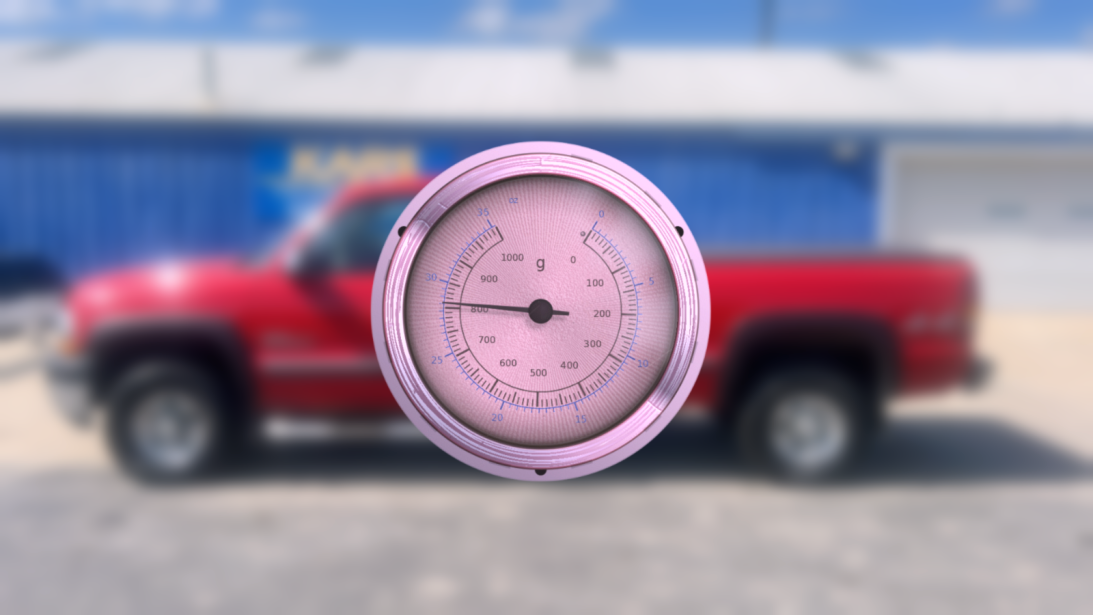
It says 810 g
